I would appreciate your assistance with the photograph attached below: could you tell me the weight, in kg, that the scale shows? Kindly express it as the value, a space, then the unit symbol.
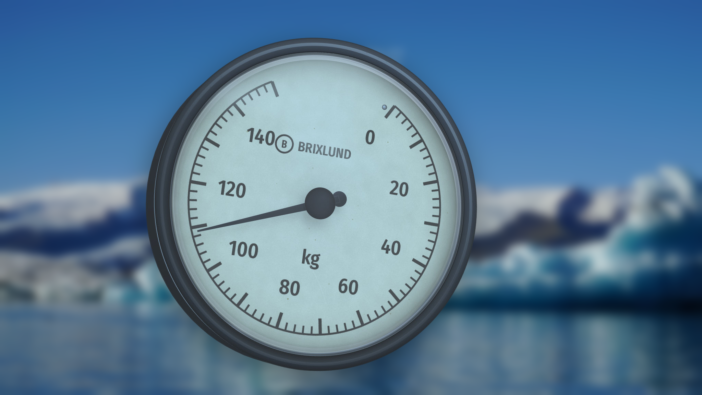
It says 109 kg
